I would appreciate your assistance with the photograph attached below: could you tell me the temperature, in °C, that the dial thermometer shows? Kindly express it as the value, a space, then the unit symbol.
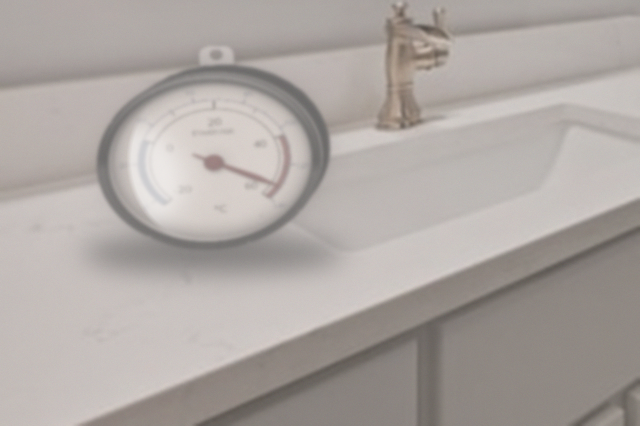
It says 55 °C
